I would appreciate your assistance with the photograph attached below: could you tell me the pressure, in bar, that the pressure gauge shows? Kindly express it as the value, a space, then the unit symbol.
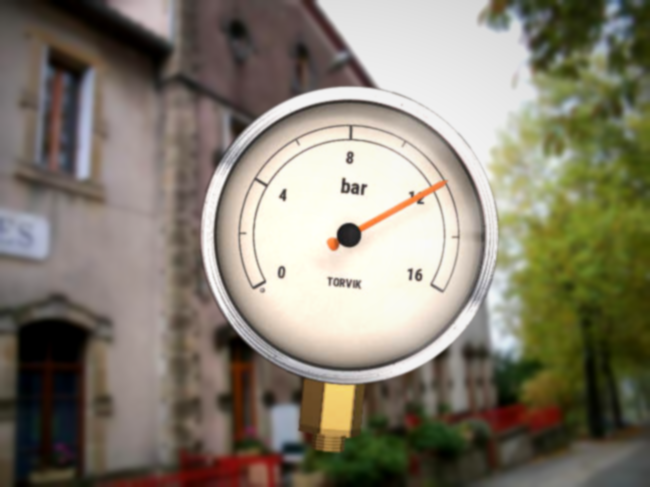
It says 12 bar
